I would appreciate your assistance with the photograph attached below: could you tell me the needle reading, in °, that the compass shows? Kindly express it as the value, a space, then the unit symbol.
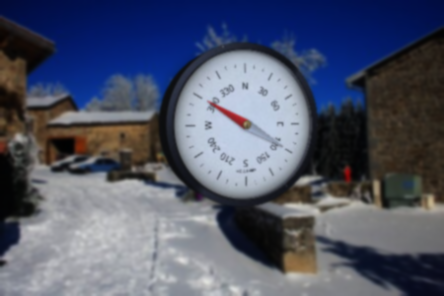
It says 300 °
